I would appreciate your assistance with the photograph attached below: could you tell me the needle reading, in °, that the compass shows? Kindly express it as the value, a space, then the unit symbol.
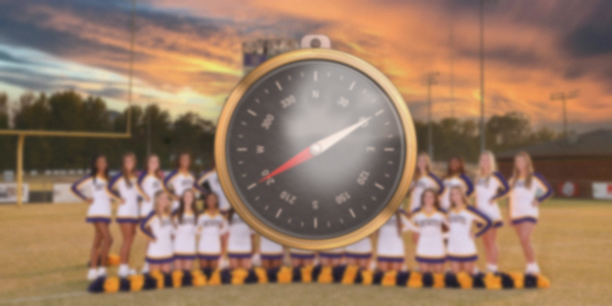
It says 240 °
